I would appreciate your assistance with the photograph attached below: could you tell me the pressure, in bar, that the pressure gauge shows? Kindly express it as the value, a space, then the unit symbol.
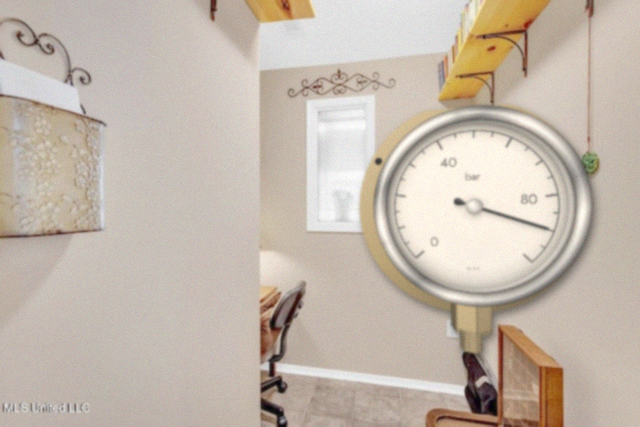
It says 90 bar
